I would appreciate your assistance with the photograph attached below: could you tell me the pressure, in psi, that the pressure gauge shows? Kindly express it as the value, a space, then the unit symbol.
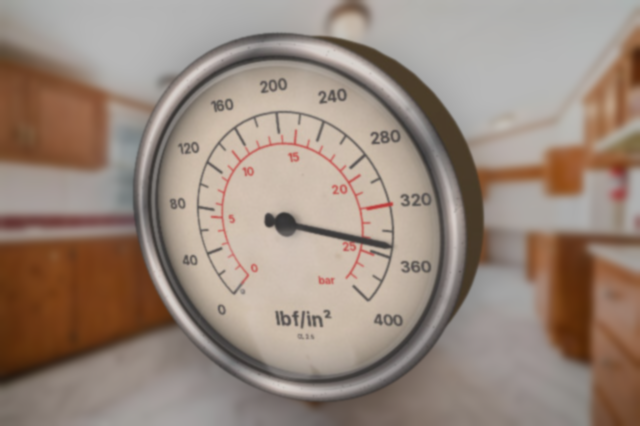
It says 350 psi
